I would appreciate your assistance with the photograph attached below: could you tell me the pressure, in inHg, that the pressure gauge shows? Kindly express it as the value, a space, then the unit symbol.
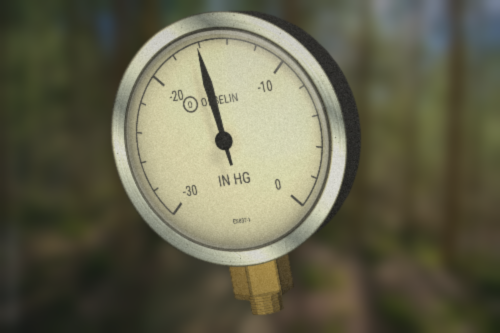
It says -16 inHg
